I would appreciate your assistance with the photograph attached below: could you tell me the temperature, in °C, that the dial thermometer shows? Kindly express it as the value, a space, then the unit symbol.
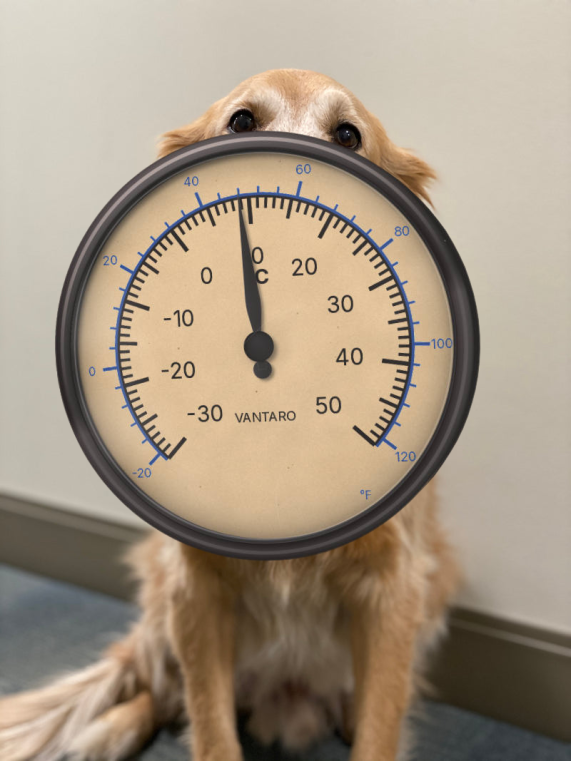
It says 9 °C
